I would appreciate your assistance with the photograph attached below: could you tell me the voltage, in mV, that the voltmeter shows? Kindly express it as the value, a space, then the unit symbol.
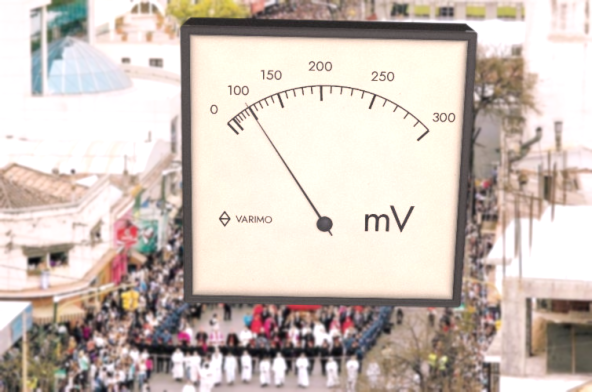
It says 100 mV
